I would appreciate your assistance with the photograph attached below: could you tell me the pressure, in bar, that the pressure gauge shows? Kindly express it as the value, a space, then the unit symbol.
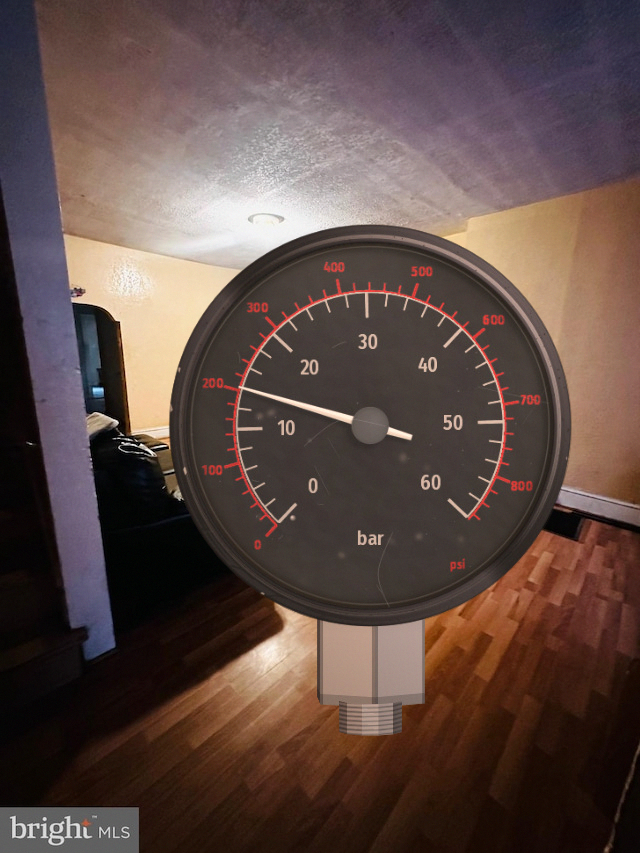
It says 14 bar
